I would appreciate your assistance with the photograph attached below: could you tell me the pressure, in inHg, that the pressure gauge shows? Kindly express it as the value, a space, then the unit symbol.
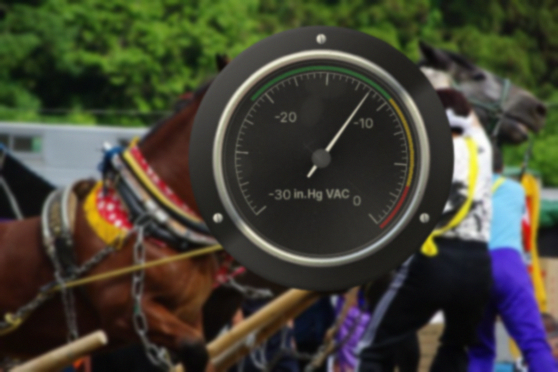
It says -11.5 inHg
